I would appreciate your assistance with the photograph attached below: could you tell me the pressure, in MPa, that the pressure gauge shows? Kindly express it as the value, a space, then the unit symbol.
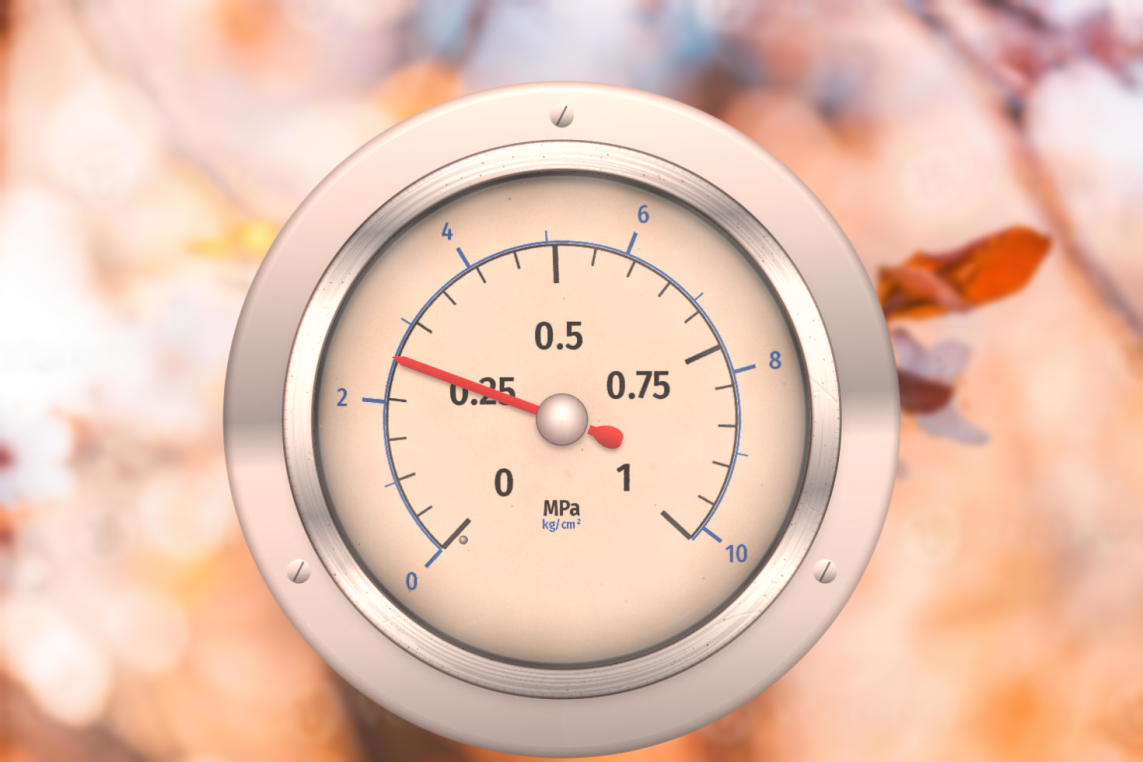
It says 0.25 MPa
